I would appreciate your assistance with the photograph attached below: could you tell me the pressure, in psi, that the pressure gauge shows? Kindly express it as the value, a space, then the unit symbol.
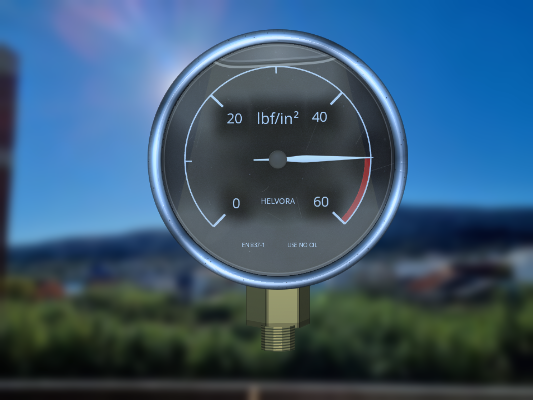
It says 50 psi
